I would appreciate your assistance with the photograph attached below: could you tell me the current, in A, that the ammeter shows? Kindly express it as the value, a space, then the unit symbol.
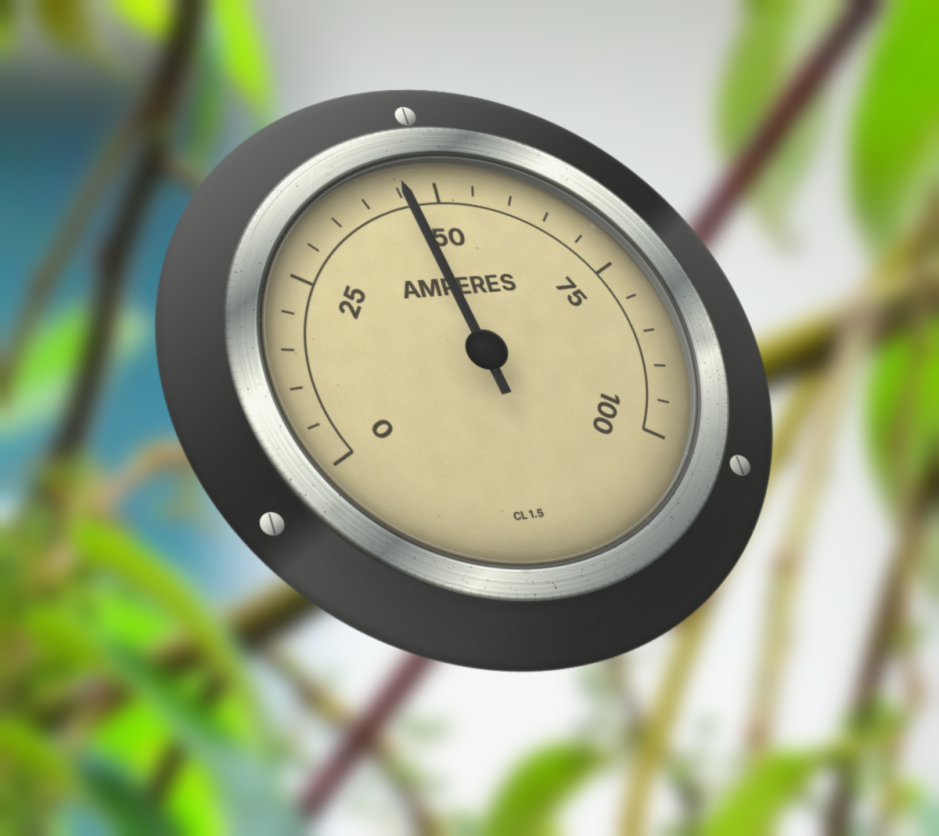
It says 45 A
